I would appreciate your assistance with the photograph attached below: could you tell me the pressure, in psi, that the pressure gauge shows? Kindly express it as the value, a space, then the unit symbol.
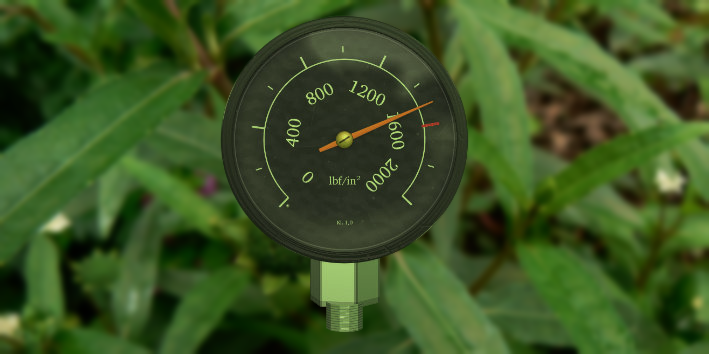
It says 1500 psi
